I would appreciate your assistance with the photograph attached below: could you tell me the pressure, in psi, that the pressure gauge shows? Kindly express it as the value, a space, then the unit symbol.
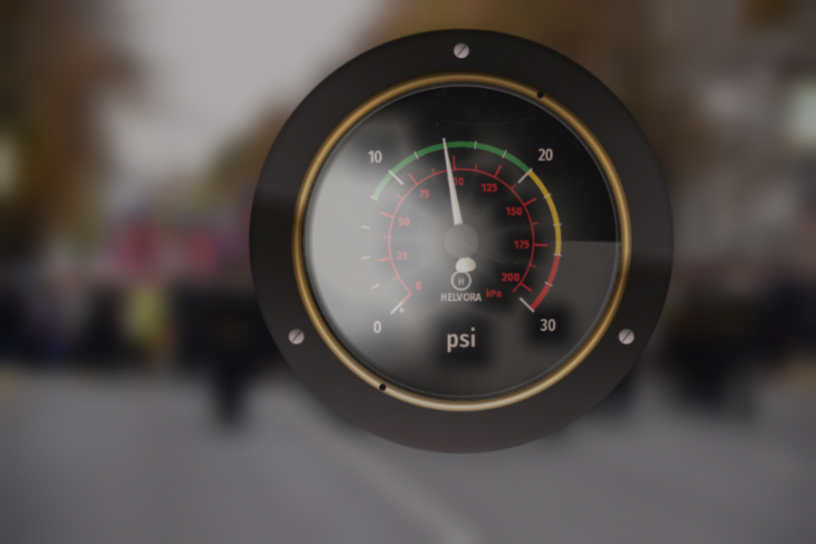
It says 14 psi
